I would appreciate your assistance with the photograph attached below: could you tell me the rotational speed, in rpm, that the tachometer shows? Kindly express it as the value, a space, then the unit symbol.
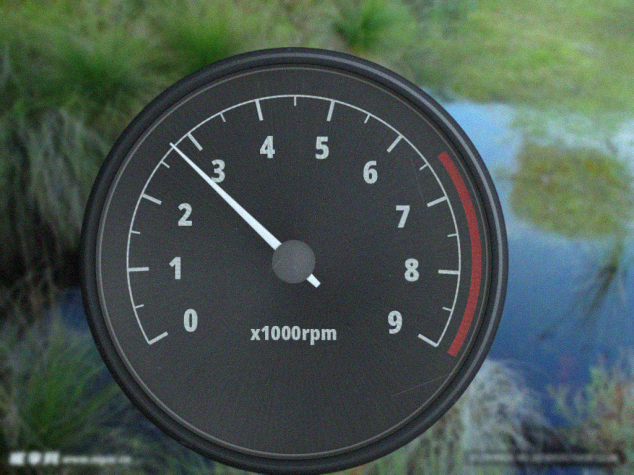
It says 2750 rpm
